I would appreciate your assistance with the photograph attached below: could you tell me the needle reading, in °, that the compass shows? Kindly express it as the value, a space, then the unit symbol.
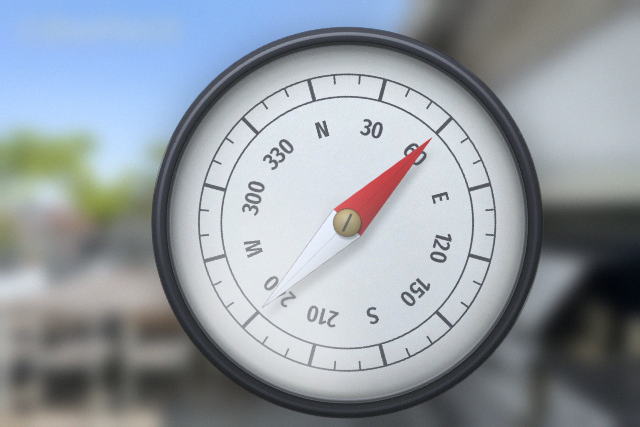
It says 60 °
